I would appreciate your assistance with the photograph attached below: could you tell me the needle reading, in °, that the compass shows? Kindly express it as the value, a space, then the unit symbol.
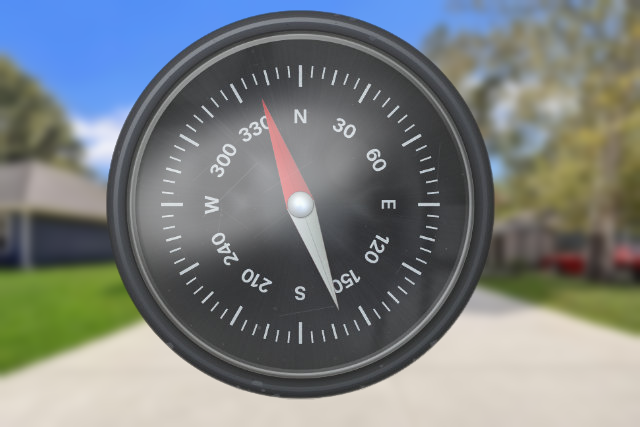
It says 340 °
